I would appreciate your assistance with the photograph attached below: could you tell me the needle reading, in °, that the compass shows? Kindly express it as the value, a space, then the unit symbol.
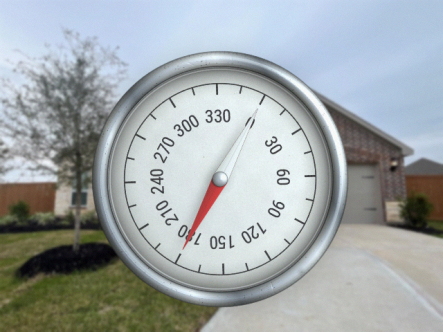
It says 180 °
